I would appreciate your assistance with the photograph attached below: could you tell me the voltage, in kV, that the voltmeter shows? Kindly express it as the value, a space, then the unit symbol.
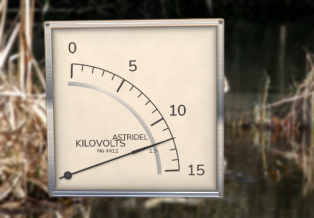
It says 12 kV
